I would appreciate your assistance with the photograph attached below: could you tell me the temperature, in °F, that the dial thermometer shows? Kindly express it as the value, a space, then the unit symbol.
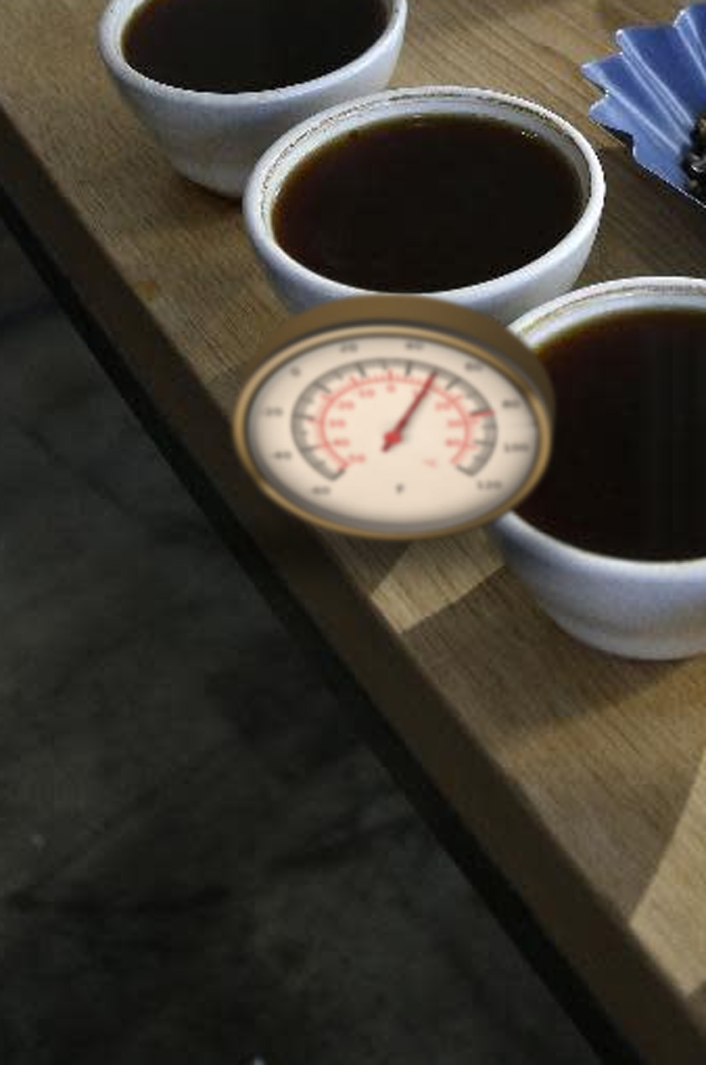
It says 50 °F
